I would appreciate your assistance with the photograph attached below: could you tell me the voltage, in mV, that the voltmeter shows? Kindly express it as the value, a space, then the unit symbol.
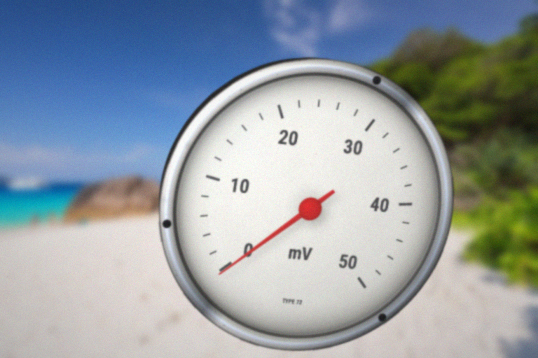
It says 0 mV
